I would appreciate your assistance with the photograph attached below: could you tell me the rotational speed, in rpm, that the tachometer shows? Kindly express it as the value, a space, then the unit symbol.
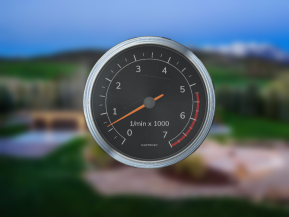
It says 625 rpm
